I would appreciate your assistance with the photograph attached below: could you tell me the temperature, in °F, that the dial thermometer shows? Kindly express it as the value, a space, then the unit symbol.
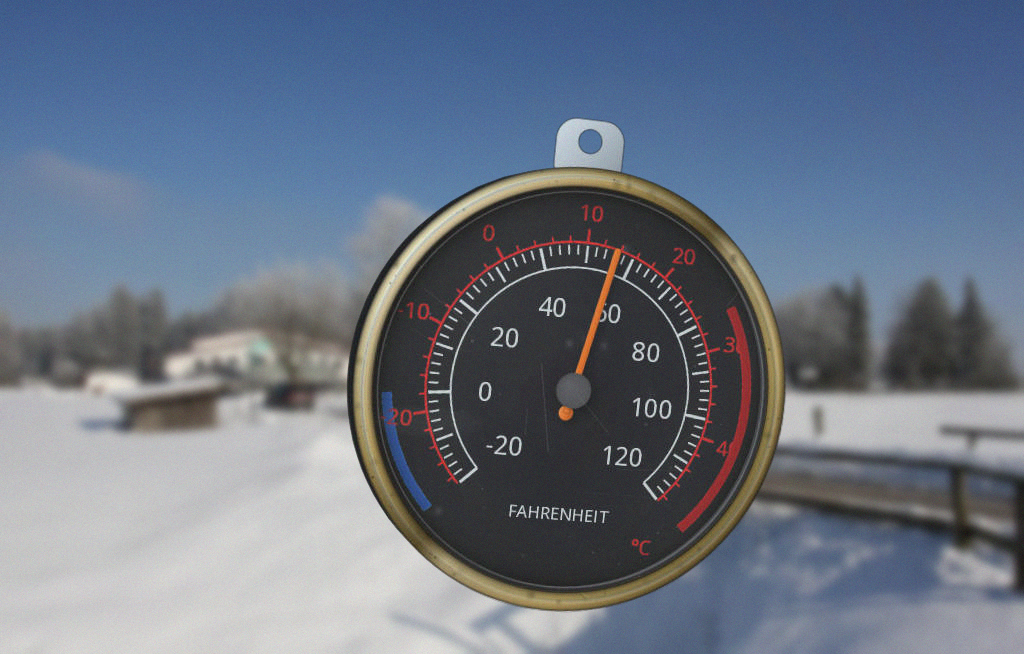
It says 56 °F
